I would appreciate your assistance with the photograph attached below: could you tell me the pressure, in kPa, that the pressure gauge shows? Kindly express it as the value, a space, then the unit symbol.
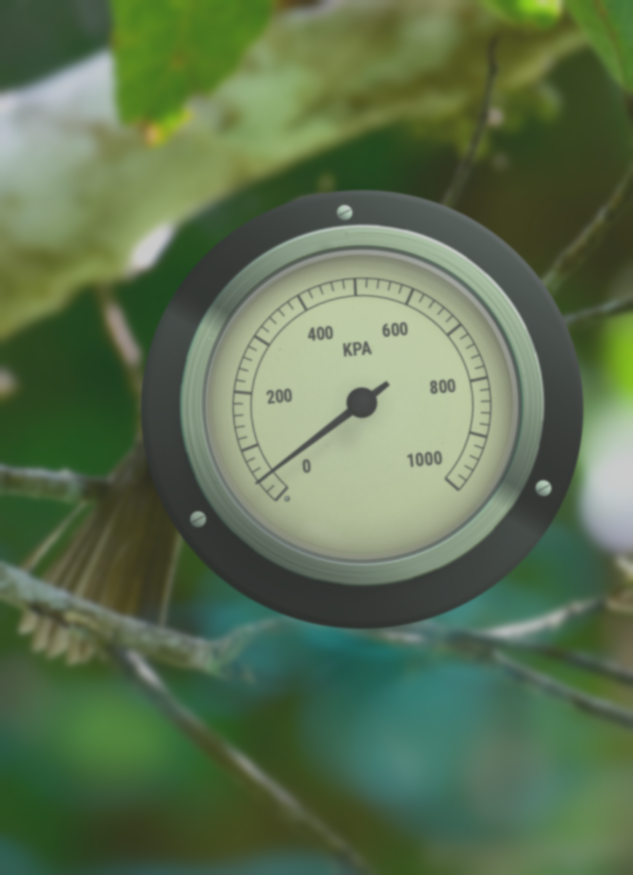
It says 40 kPa
